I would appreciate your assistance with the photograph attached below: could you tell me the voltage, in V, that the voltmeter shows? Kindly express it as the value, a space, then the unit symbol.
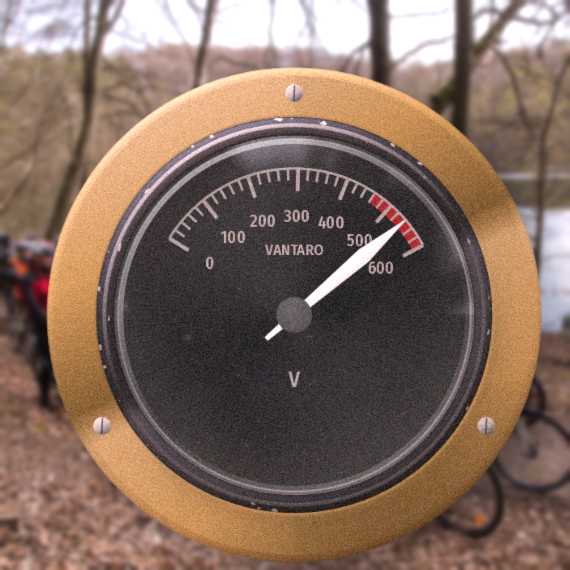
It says 540 V
